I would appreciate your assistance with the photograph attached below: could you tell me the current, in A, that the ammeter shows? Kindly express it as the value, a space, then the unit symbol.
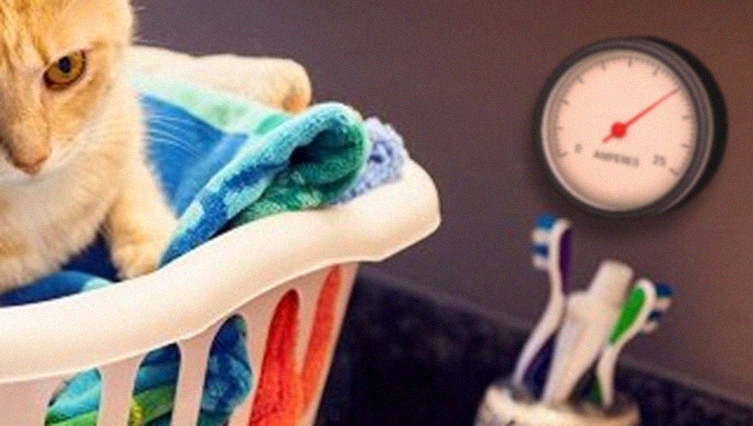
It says 17.5 A
